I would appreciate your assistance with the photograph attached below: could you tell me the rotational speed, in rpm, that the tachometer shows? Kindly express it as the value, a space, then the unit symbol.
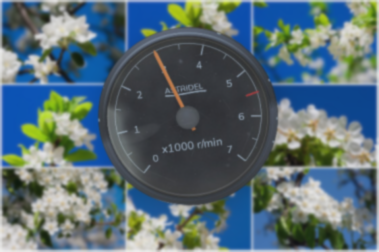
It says 3000 rpm
